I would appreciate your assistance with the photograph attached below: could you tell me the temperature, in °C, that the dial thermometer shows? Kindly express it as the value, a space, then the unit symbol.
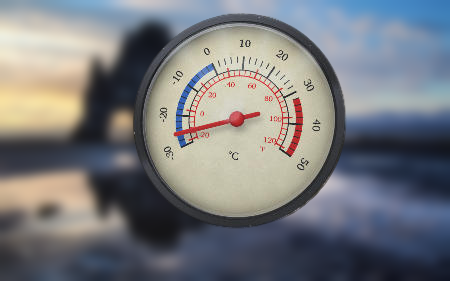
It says -26 °C
